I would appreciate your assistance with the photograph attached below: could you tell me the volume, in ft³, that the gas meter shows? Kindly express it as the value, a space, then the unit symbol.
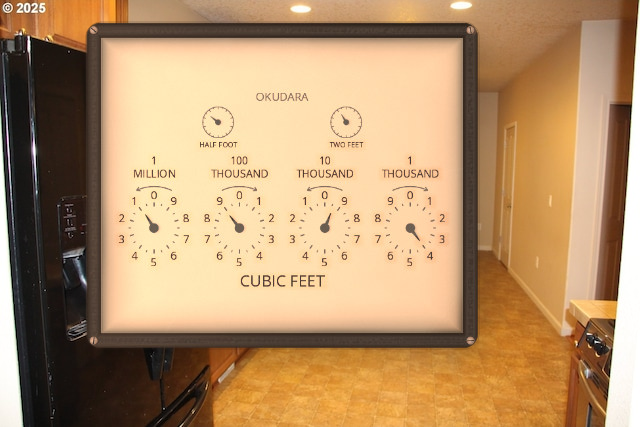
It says 89400 ft³
